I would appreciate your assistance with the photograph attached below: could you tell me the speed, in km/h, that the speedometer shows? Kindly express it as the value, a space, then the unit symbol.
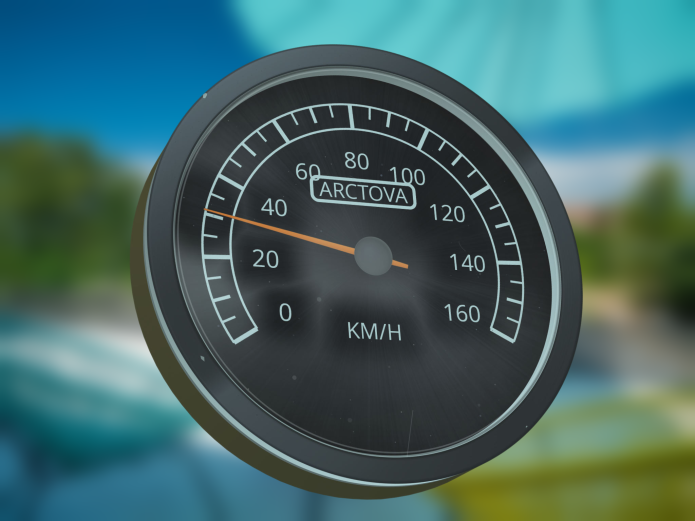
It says 30 km/h
